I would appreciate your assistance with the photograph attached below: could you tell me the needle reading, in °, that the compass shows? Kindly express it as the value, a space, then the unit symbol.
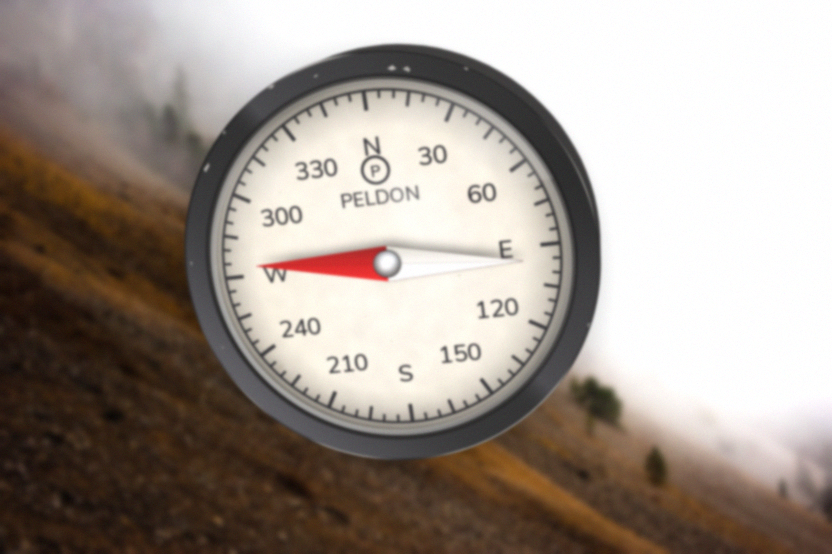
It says 275 °
